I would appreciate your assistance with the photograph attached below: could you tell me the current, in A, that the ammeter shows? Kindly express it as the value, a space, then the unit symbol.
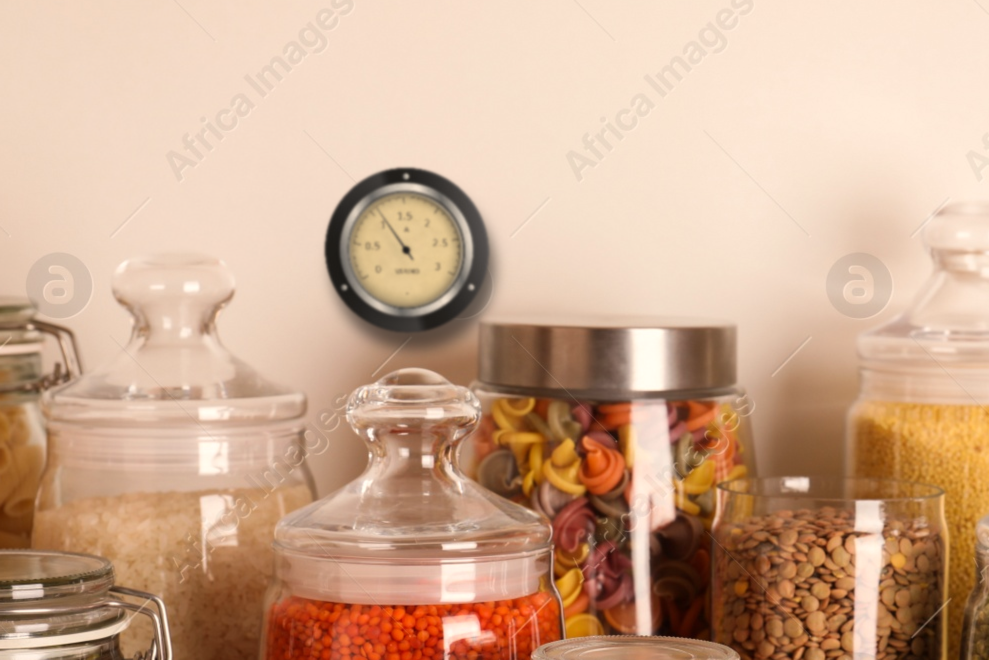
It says 1.1 A
